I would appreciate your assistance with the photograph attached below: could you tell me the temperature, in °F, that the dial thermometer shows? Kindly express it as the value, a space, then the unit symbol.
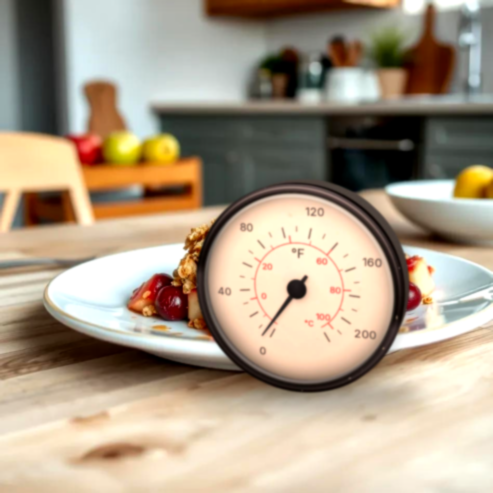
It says 5 °F
